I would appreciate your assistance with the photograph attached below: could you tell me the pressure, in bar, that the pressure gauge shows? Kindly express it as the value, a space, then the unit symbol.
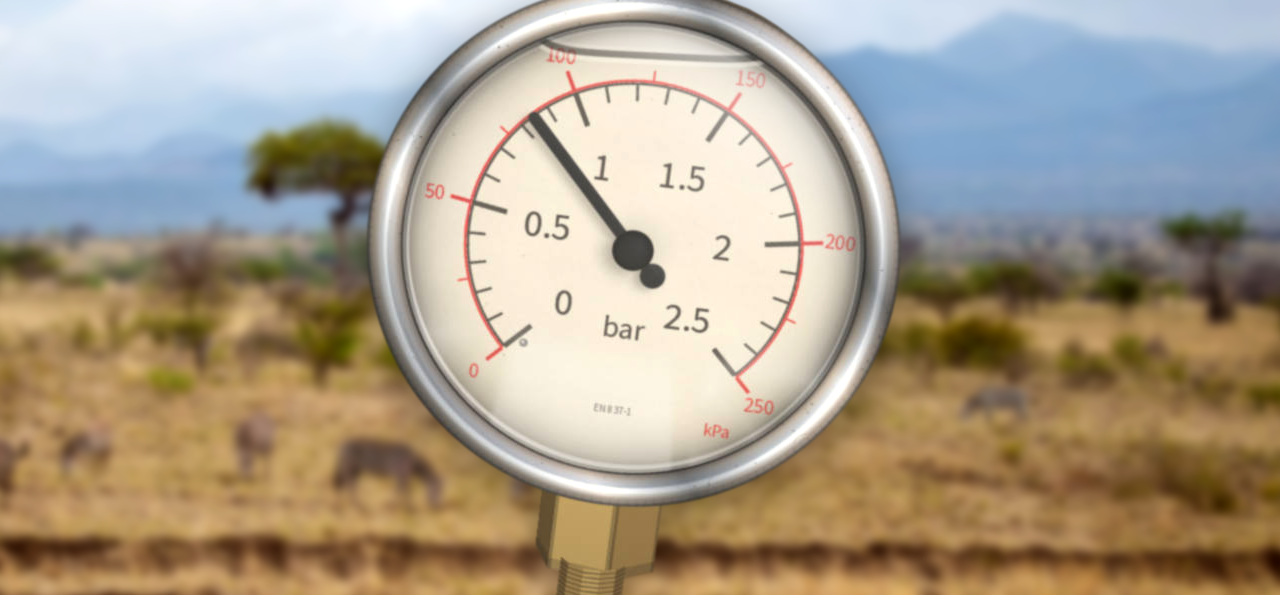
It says 0.85 bar
